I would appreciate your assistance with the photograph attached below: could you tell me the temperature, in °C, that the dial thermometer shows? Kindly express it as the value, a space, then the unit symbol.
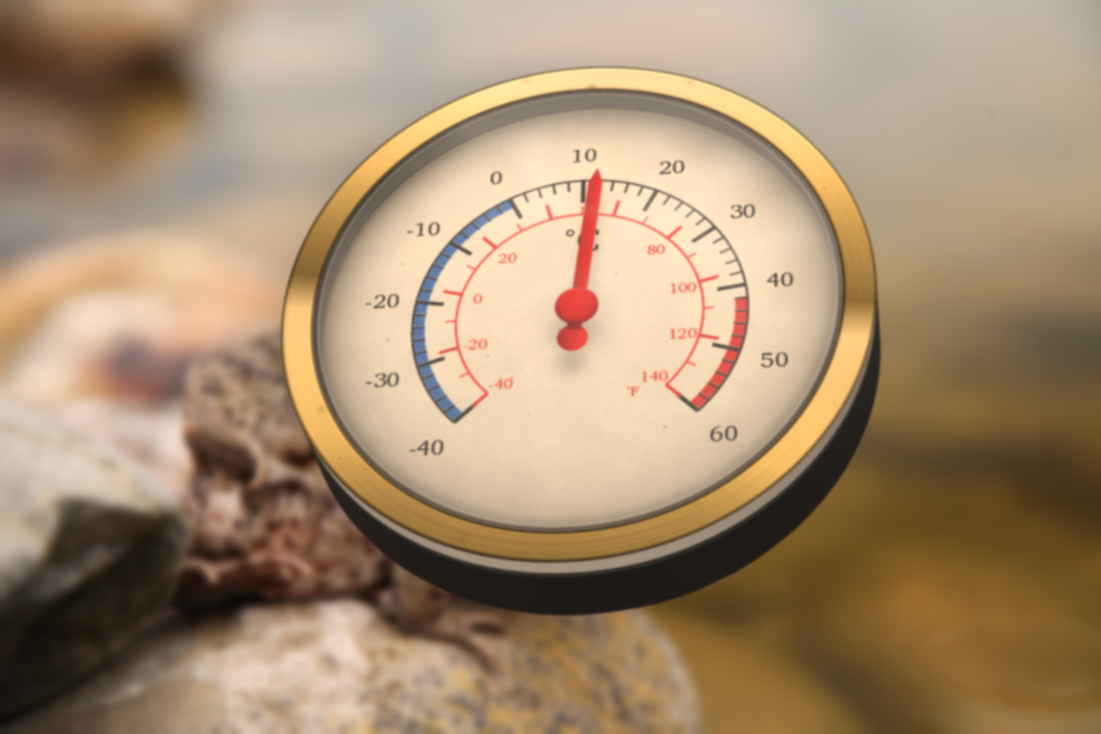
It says 12 °C
